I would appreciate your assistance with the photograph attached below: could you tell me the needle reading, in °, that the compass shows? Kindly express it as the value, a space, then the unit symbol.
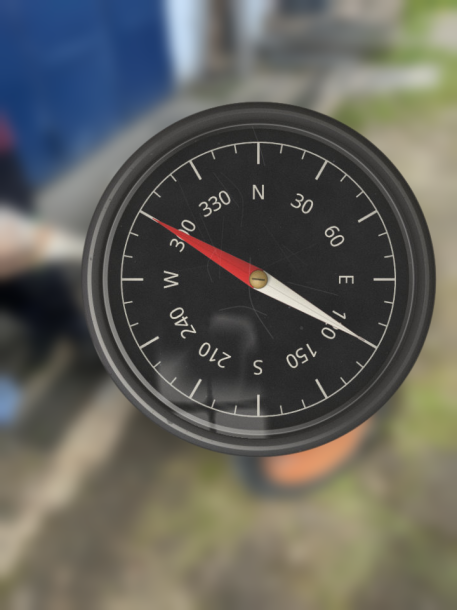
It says 300 °
